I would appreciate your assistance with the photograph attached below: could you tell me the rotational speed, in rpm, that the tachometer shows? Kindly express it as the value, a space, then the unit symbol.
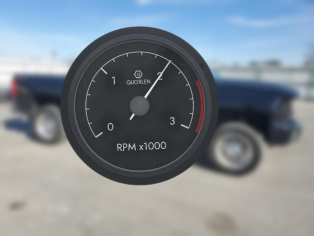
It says 2000 rpm
